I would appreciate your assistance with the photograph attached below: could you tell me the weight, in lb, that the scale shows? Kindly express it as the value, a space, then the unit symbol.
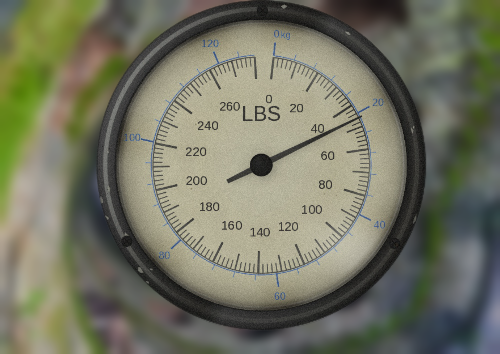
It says 46 lb
